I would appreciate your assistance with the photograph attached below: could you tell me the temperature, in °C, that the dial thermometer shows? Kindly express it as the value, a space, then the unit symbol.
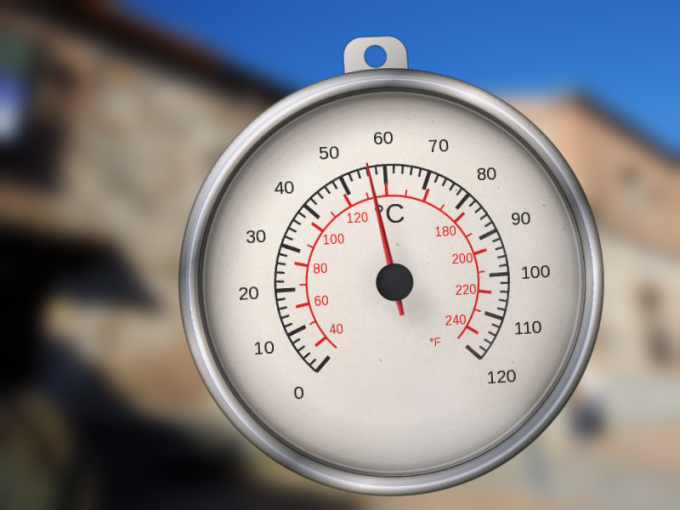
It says 56 °C
